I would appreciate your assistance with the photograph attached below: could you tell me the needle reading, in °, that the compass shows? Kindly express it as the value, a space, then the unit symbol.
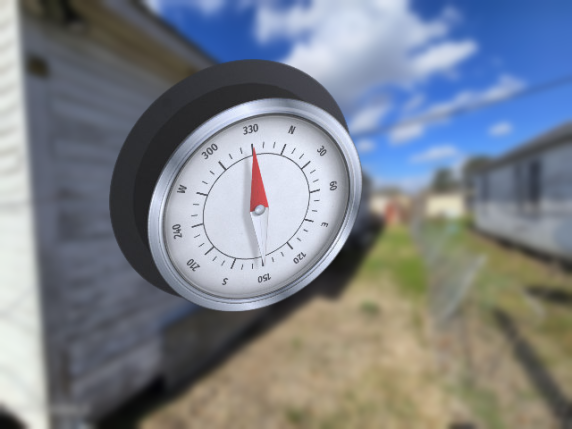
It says 330 °
